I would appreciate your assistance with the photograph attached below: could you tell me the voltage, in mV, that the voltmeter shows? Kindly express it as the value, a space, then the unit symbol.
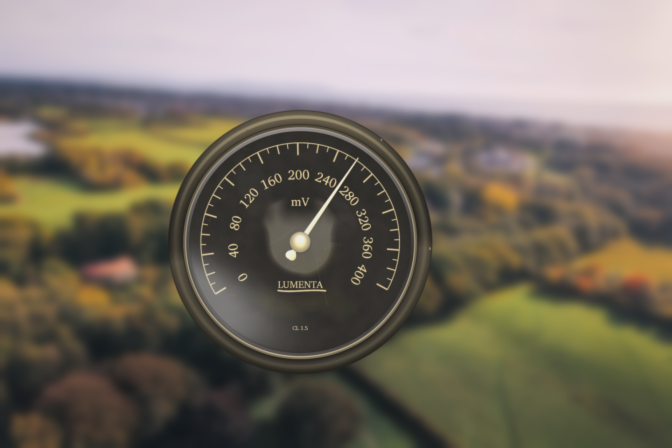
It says 260 mV
